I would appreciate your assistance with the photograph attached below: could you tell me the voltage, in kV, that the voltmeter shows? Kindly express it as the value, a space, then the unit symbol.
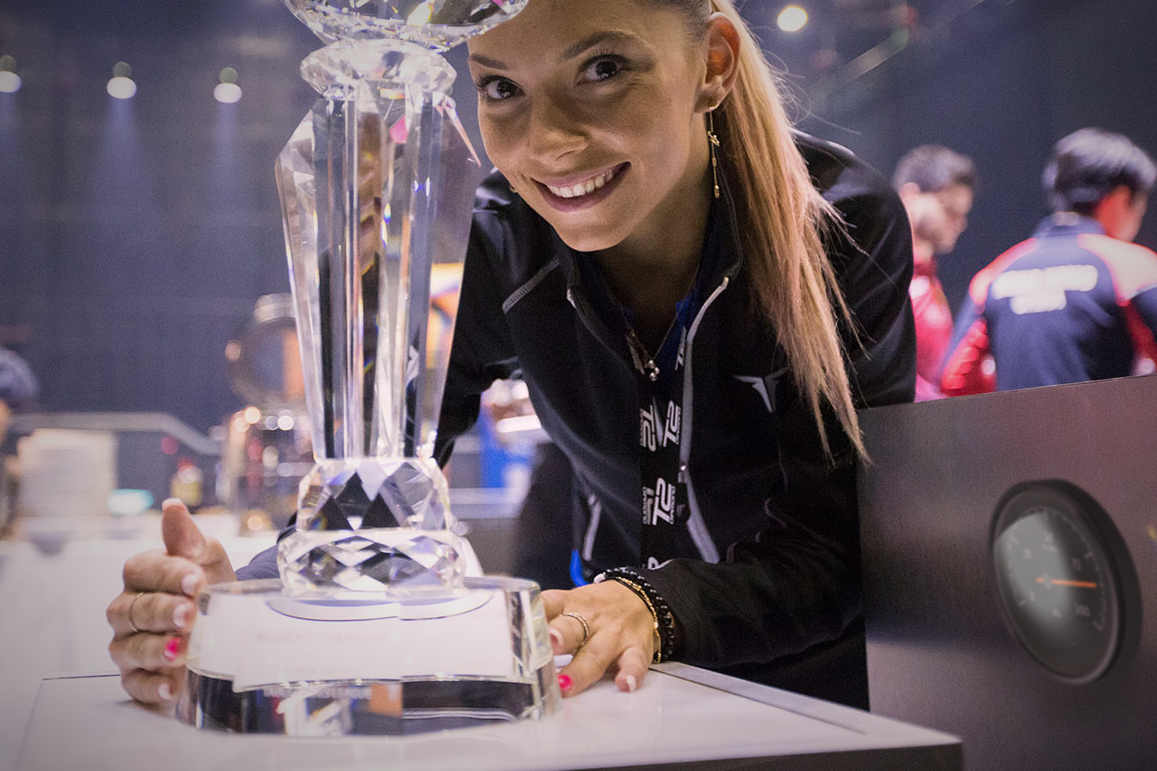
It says 85 kV
